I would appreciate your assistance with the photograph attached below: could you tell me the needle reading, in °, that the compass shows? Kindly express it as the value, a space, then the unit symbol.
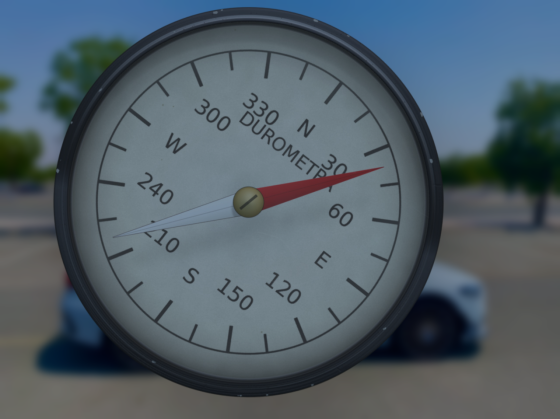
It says 37.5 °
